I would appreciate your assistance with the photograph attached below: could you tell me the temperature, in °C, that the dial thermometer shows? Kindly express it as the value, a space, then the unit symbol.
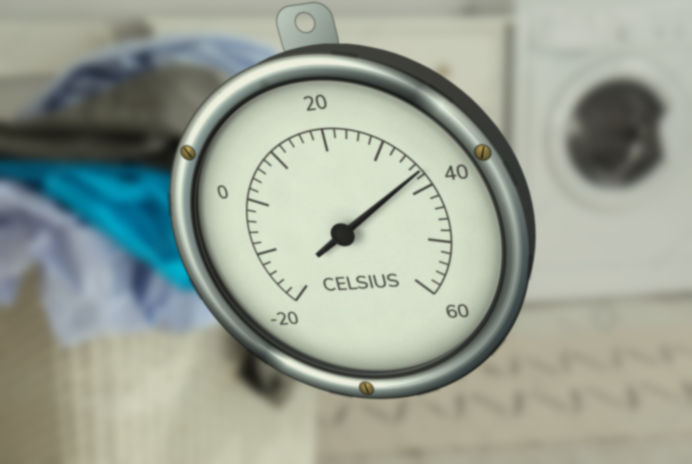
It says 37 °C
